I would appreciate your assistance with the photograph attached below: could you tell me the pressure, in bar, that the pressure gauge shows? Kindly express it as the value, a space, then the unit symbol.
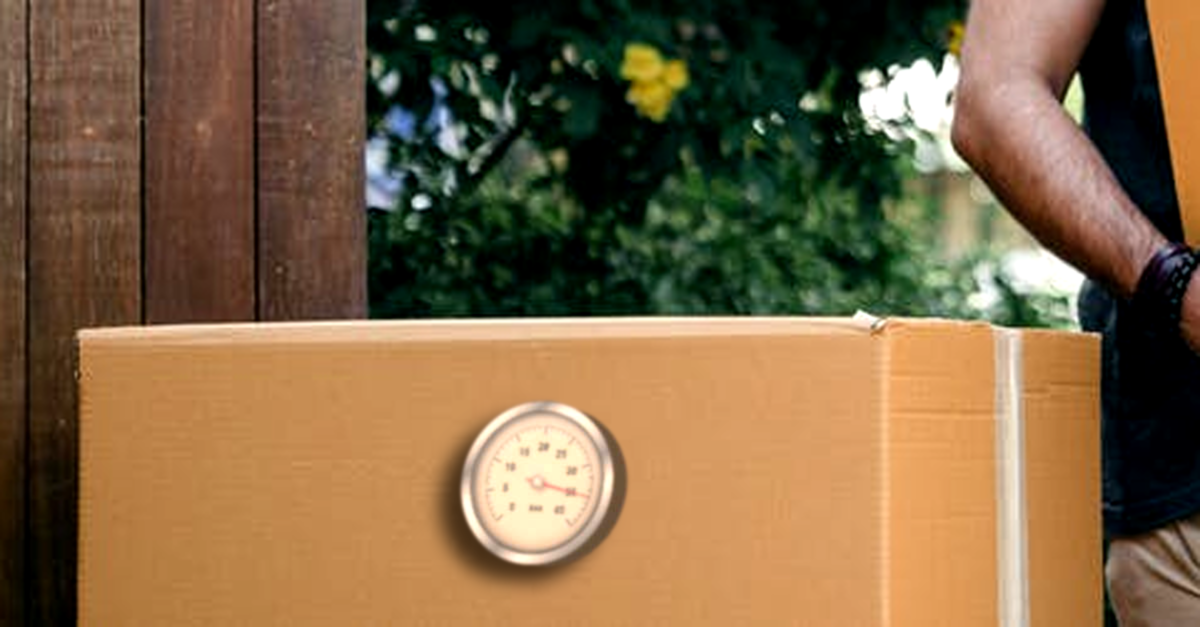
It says 35 bar
